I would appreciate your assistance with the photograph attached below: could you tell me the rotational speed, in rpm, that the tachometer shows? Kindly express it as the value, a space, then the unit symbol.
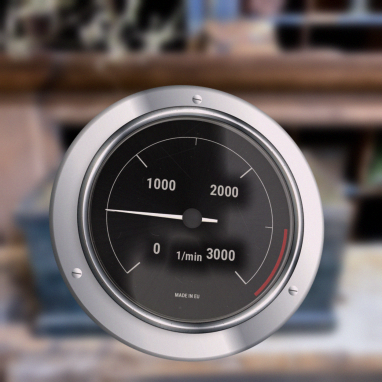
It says 500 rpm
